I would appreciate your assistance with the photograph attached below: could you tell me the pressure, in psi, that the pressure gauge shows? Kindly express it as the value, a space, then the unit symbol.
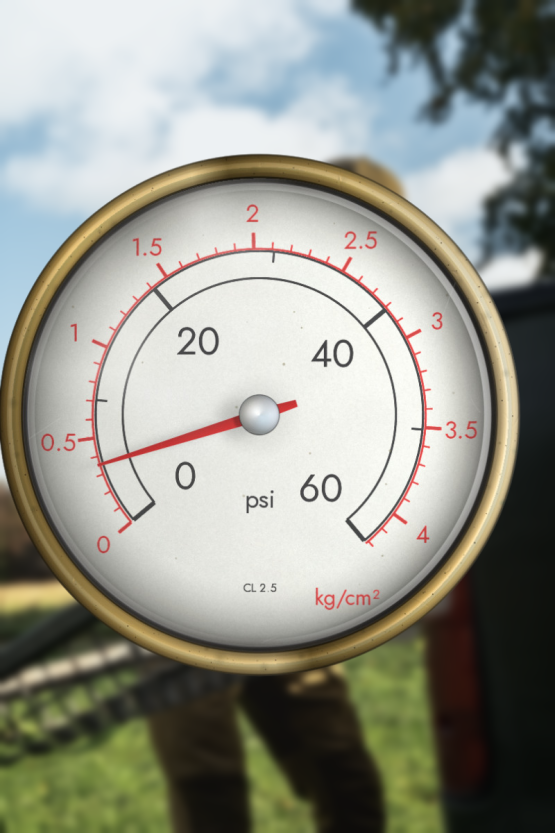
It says 5 psi
